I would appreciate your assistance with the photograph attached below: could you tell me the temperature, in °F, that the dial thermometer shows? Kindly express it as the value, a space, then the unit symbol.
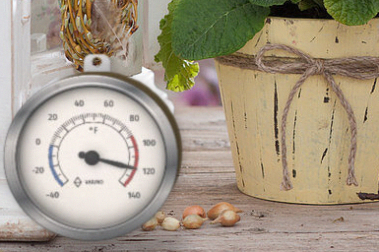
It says 120 °F
